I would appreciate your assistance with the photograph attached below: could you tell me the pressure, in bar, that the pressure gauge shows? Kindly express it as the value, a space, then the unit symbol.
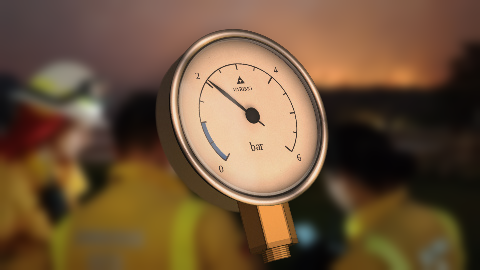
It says 2 bar
